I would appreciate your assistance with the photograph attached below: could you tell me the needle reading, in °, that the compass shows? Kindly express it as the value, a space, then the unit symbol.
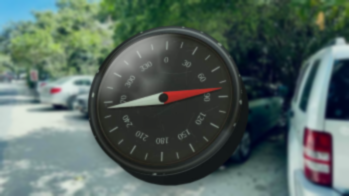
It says 82.5 °
